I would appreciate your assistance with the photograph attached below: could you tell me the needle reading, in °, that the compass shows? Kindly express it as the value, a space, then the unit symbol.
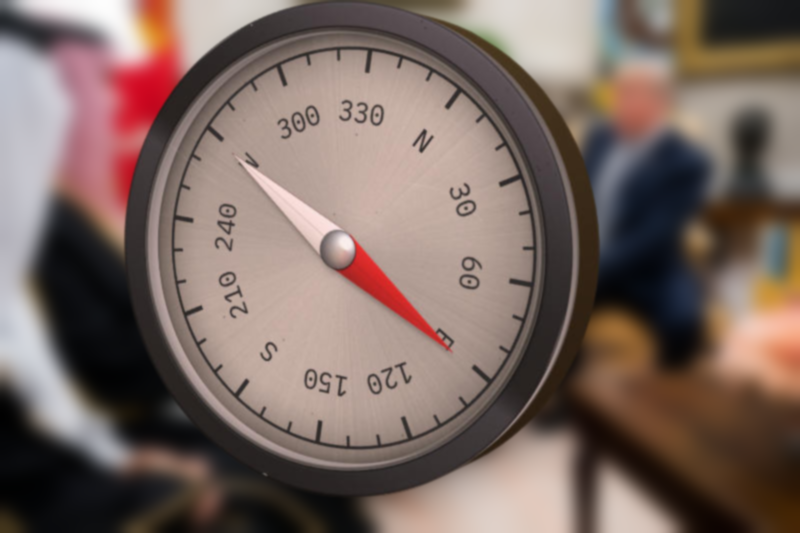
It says 90 °
